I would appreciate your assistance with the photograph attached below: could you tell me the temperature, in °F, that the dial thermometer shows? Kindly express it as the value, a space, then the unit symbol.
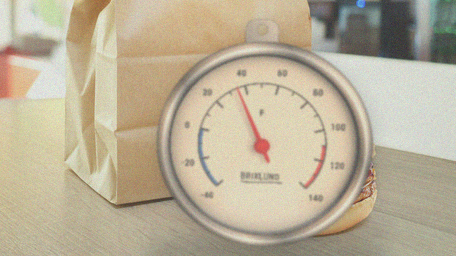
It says 35 °F
